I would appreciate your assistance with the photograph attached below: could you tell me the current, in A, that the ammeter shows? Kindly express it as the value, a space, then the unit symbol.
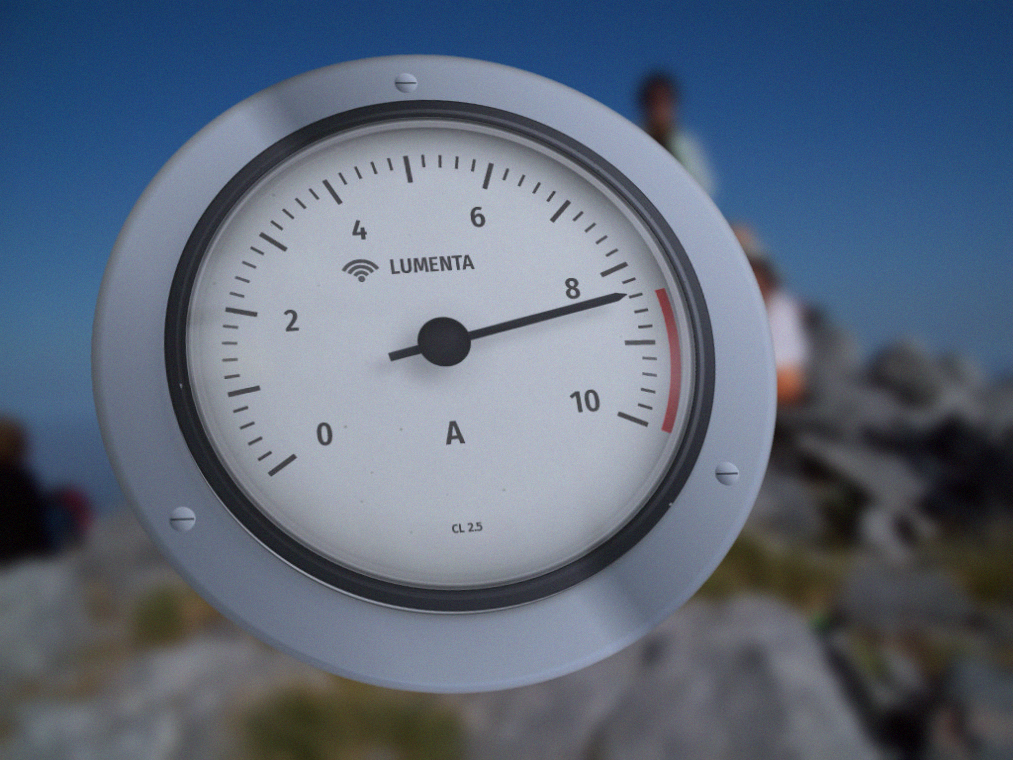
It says 8.4 A
